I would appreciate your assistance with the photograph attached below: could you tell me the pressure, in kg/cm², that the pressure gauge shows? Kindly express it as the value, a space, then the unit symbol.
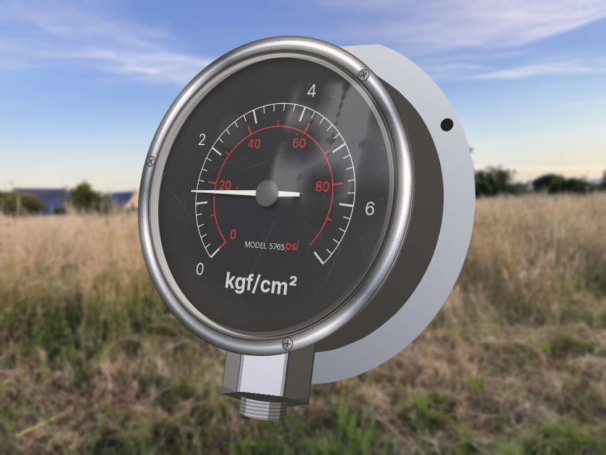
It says 1.2 kg/cm²
